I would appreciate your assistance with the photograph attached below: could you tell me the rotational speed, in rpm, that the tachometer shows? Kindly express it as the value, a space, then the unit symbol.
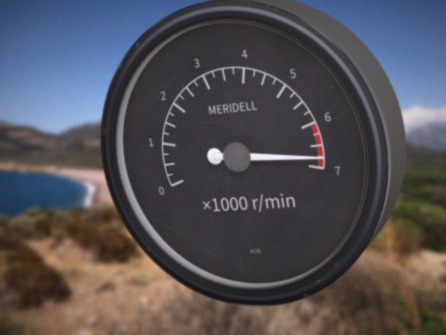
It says 6750 rpm
